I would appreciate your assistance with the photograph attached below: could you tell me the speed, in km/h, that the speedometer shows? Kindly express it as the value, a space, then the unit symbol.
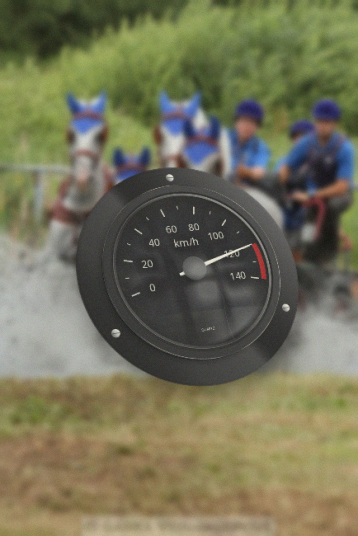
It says 120 km/h
